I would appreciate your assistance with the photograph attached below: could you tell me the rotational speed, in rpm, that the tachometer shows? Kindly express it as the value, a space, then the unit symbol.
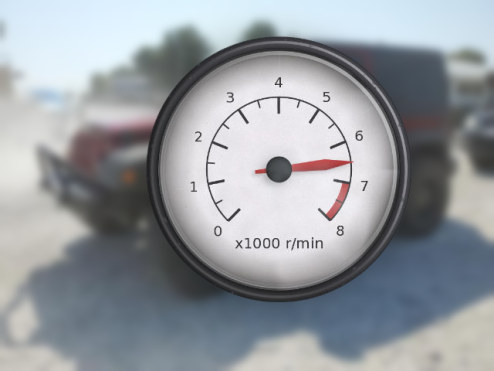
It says 6500 rpm
